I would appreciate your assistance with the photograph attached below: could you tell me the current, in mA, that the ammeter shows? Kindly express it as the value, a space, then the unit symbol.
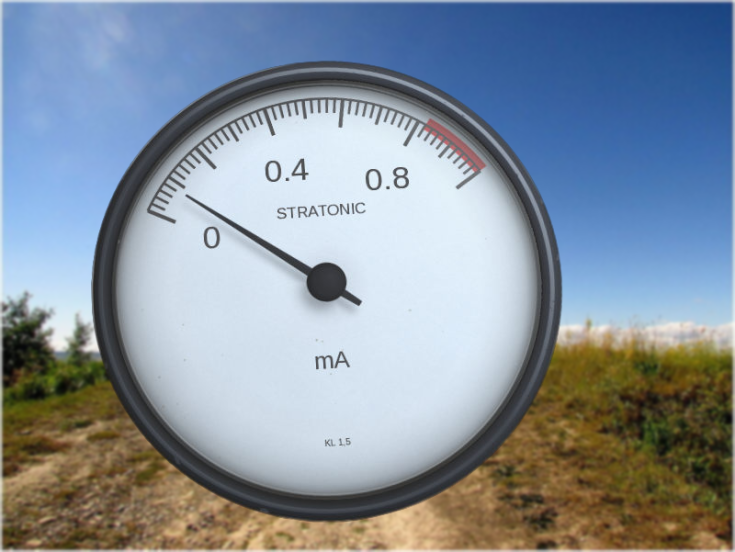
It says 0.08 mA
